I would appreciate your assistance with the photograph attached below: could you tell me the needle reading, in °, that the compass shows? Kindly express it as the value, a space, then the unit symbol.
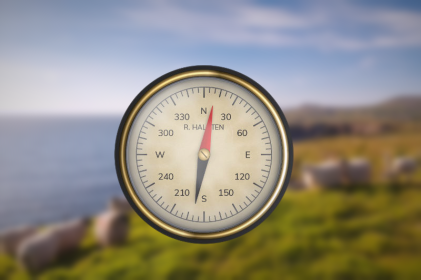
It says 10 °
